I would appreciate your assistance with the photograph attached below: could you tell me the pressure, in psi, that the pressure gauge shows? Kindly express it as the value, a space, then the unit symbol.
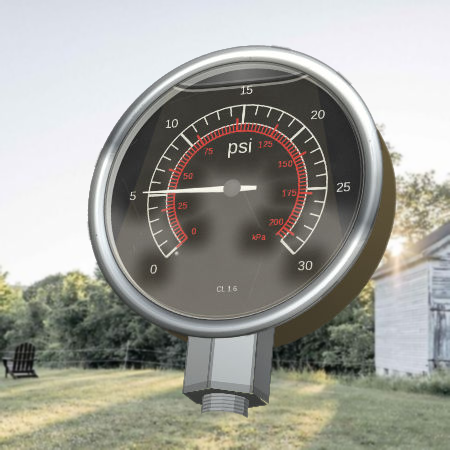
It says 5 psi
